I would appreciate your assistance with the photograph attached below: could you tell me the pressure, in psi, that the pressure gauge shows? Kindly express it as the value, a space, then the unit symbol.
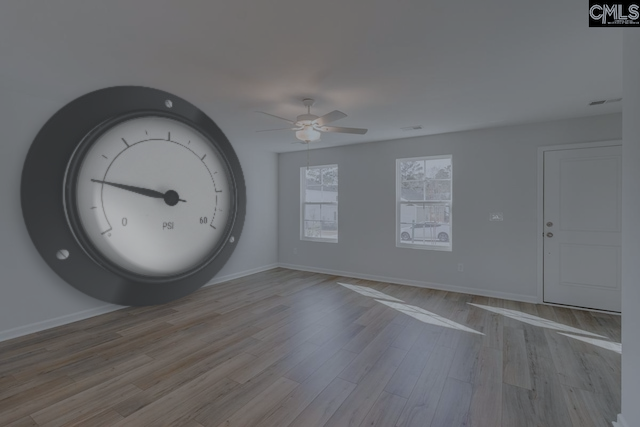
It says 10 psi
